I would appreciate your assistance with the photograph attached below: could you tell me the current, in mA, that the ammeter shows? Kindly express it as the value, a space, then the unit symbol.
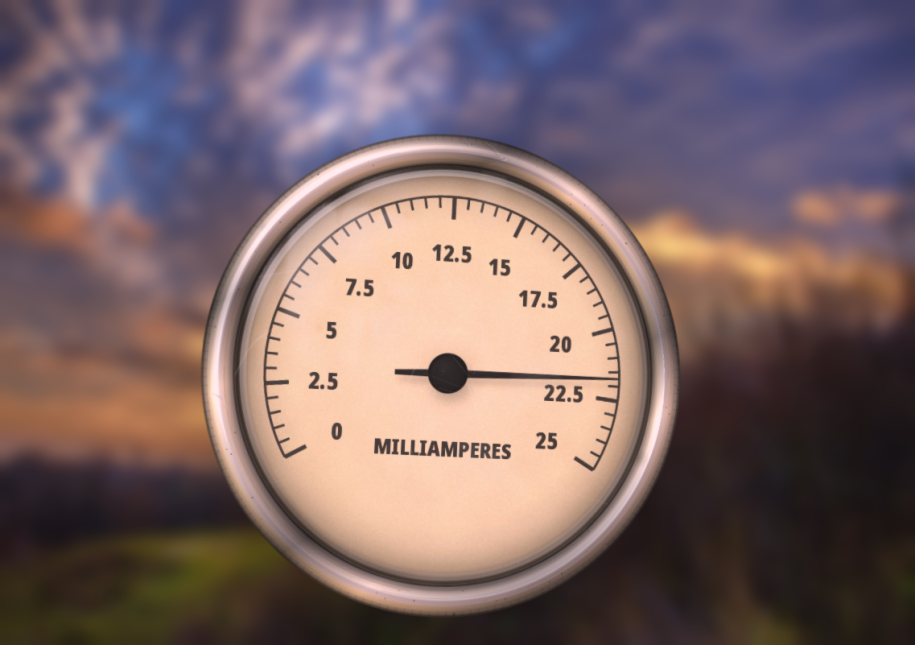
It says 21.75 mA
